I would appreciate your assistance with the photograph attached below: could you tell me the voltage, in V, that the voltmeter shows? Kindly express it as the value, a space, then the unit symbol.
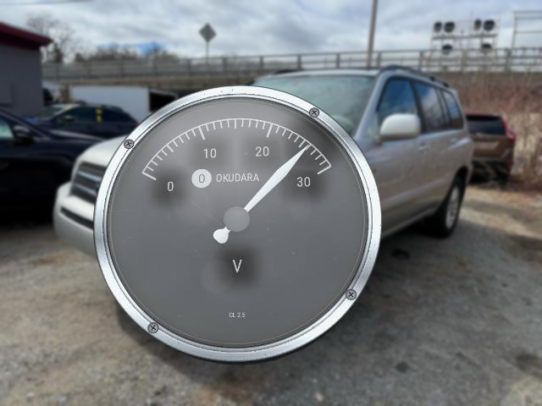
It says 26 V
